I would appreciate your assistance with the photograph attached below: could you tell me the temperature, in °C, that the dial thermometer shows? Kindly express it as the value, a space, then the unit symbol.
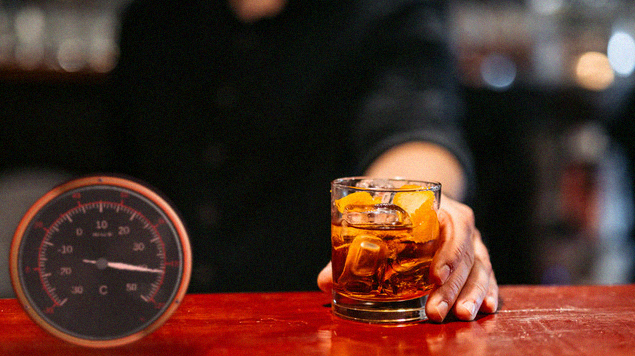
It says 40 °C
